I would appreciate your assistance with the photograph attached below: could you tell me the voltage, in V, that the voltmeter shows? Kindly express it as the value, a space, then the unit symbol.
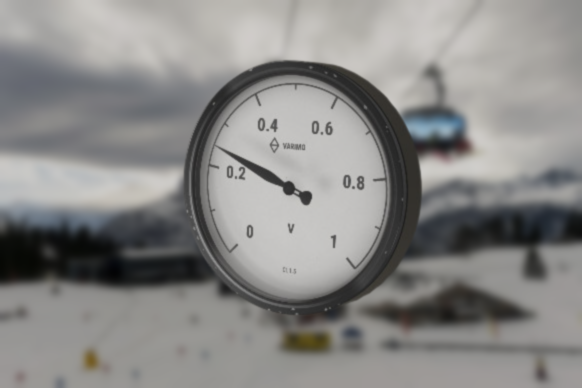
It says 0.25 V
